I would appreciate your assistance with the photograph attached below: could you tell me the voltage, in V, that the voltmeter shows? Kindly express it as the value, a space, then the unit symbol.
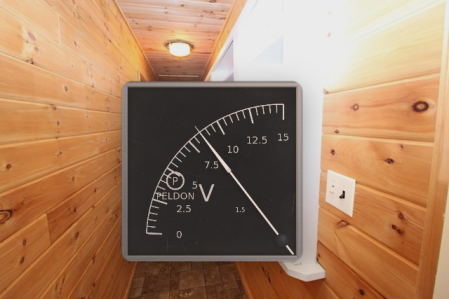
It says 8.5 V
